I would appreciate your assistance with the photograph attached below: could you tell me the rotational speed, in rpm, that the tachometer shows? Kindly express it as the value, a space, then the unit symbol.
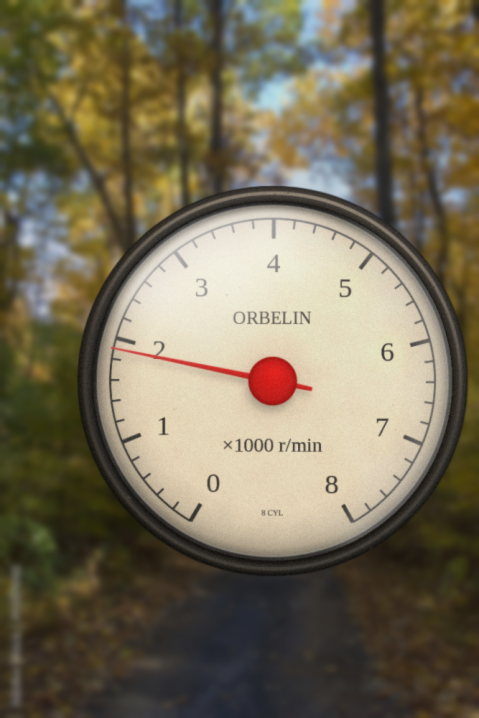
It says 1900 rpm
